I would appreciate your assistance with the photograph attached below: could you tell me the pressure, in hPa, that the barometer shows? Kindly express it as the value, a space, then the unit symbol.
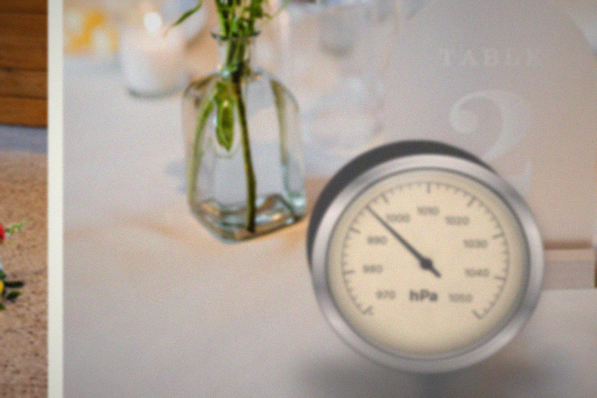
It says 996 hPa
